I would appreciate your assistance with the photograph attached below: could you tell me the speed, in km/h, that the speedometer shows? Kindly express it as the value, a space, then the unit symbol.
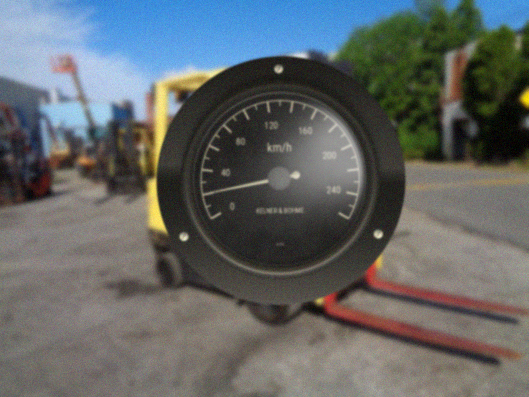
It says 20 km/h
